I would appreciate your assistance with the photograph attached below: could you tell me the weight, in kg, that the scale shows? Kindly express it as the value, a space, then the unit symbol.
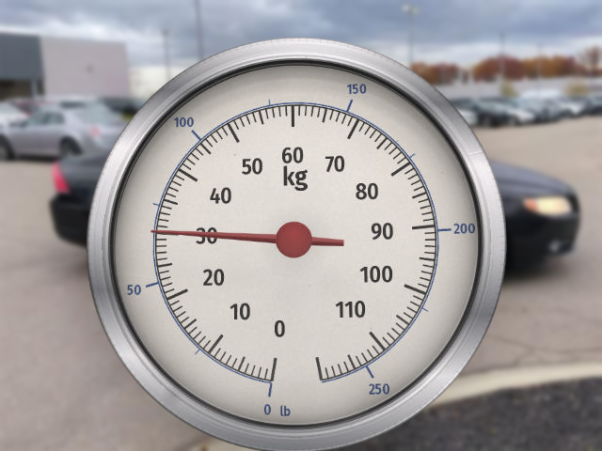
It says 30 kg
